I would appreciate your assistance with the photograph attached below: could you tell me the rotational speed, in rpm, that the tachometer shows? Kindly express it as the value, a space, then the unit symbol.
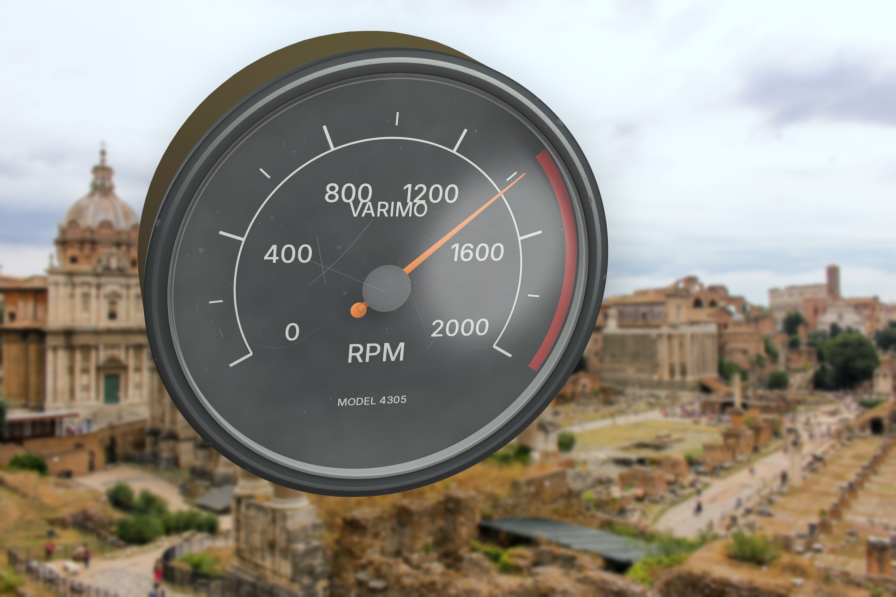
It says 1400 rpm
